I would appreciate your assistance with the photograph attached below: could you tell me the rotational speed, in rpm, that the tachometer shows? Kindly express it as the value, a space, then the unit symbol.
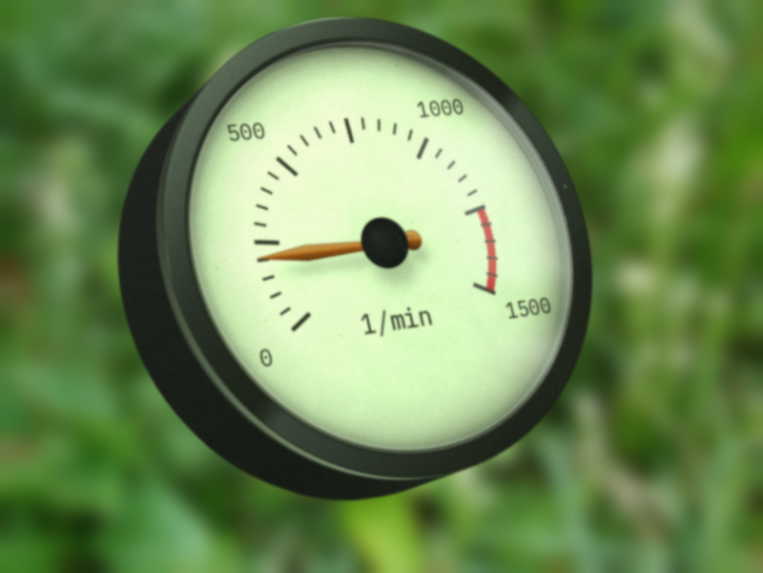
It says 200 rpm
